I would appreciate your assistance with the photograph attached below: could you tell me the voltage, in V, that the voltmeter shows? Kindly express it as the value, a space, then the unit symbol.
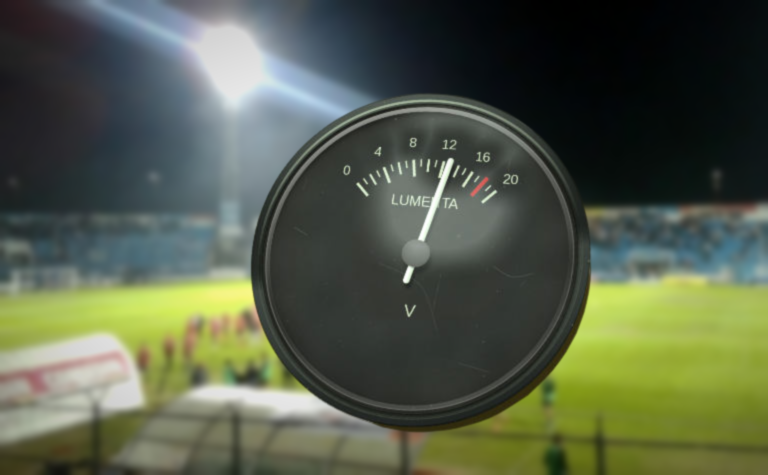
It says 13 V
